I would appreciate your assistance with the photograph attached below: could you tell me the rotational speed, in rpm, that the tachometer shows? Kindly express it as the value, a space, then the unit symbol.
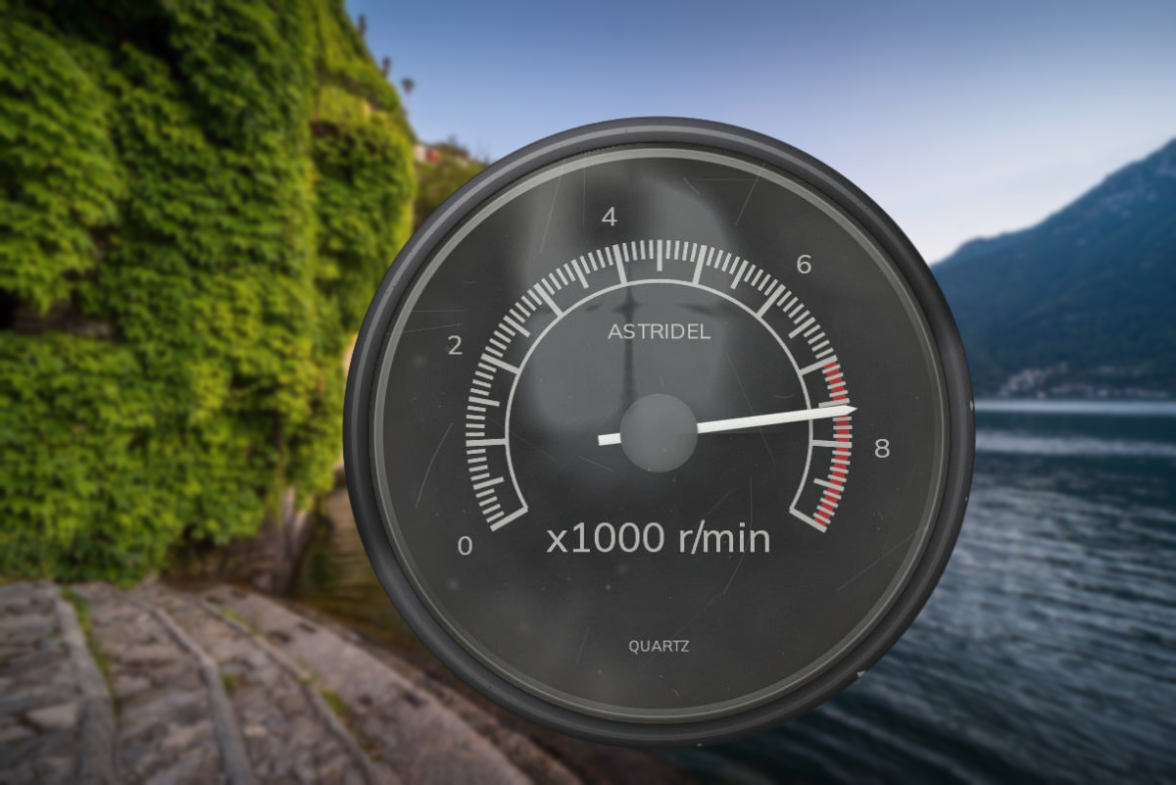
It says 7600 rpm
